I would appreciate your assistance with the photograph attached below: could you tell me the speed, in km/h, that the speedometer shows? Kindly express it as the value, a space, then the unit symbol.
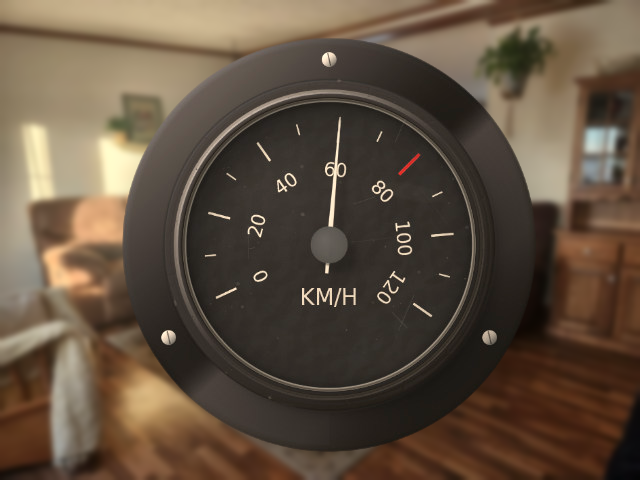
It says 60 km/h
